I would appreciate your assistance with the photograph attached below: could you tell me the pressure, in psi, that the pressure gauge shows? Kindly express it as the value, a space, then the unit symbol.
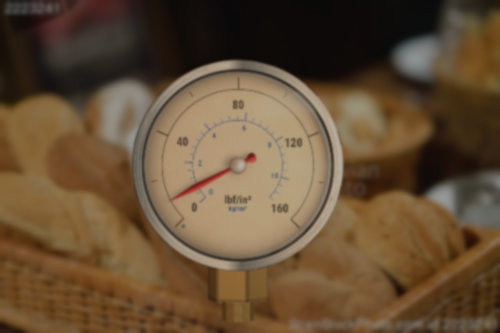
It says 10 psi
